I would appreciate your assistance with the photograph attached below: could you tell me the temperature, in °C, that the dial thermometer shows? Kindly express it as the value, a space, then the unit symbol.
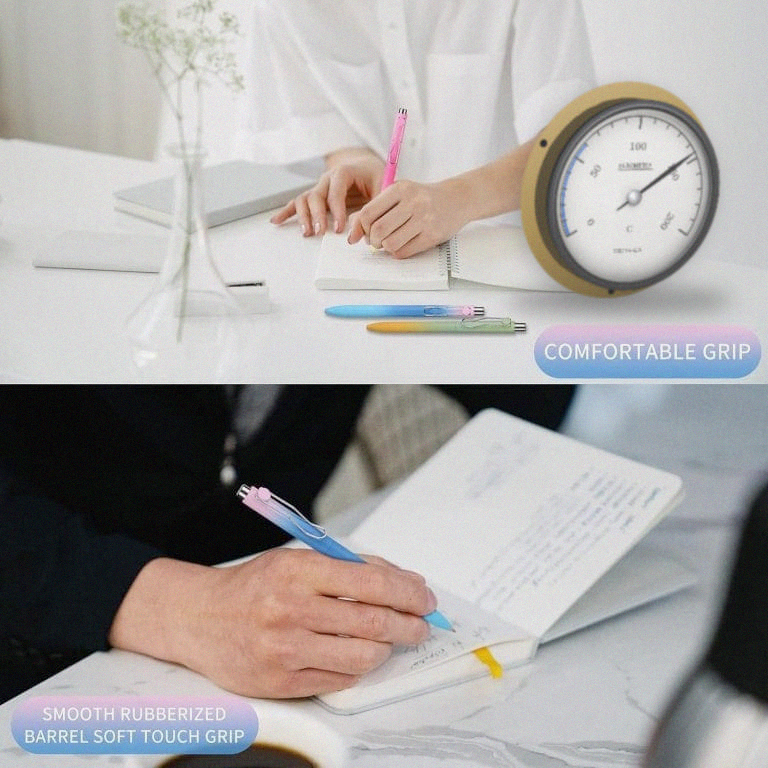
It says 145 °C
